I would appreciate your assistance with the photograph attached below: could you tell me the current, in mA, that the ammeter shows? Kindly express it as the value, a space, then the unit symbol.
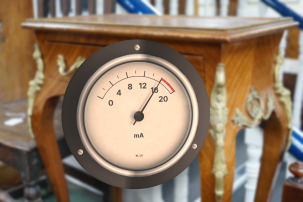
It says 16 mA
